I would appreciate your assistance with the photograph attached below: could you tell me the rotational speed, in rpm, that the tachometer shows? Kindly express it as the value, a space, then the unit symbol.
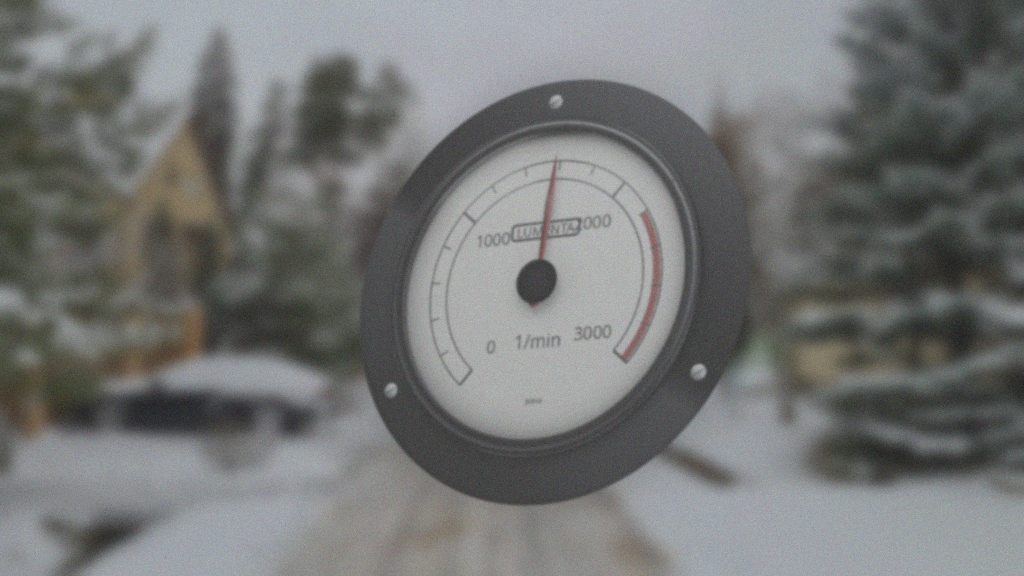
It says 1600 rpm
